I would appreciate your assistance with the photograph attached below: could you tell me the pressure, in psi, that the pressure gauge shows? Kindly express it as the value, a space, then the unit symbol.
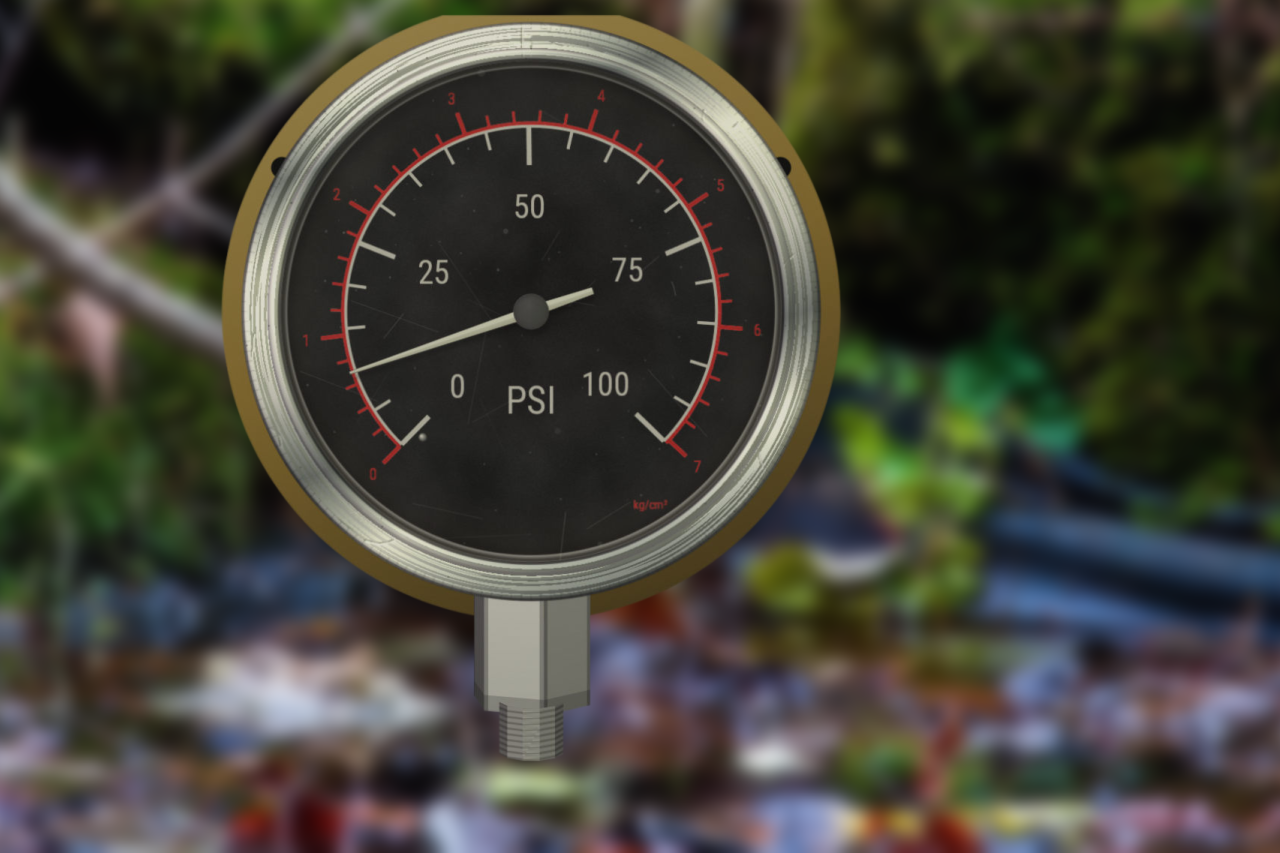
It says 10 psi
